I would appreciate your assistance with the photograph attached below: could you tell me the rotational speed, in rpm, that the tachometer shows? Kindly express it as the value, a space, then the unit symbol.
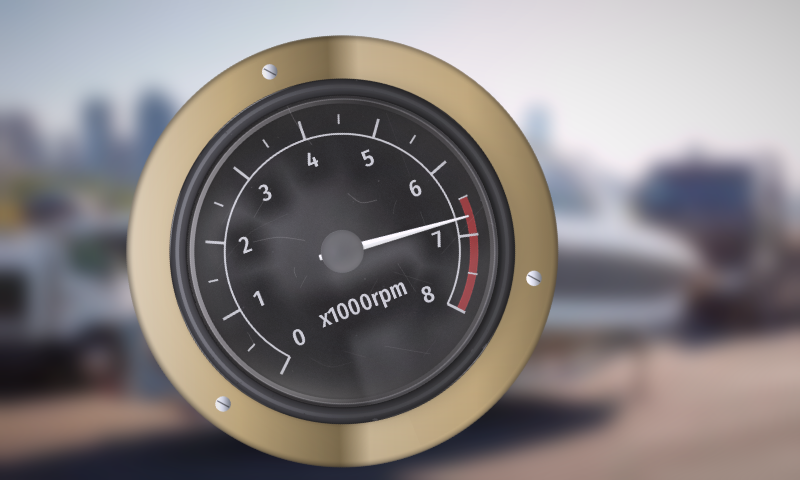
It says 6750 rpm
